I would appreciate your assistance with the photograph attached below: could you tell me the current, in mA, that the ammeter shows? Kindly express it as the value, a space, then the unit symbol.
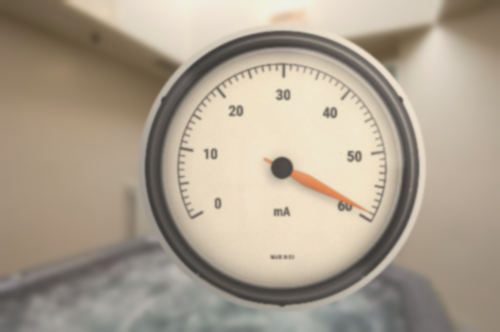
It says 59 mA
